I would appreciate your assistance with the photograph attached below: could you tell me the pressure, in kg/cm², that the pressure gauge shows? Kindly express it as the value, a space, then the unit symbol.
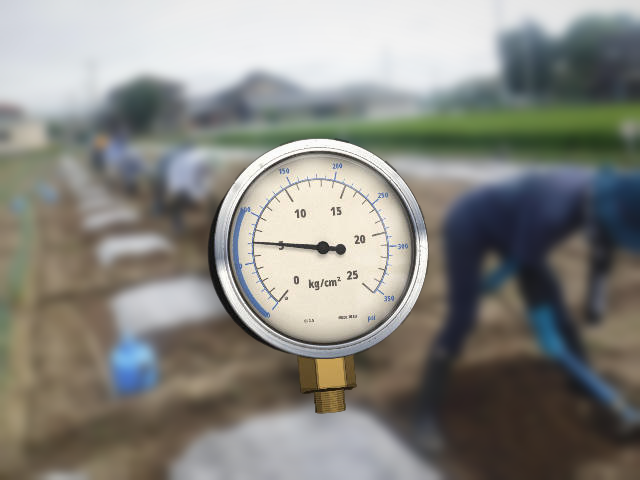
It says 5 kg/cm²
